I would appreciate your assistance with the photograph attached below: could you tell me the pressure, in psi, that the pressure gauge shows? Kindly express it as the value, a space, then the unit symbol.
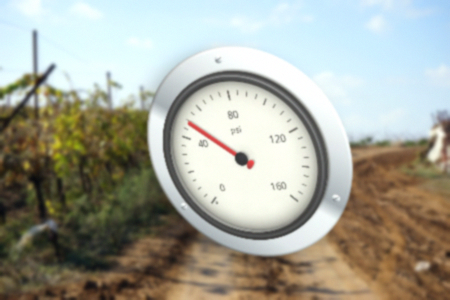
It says 50 psi
